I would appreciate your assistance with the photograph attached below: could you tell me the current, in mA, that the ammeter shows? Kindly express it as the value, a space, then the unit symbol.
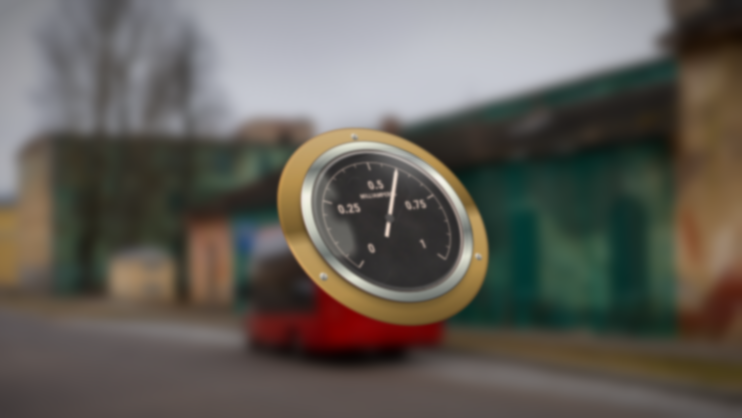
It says 0.6 mA
